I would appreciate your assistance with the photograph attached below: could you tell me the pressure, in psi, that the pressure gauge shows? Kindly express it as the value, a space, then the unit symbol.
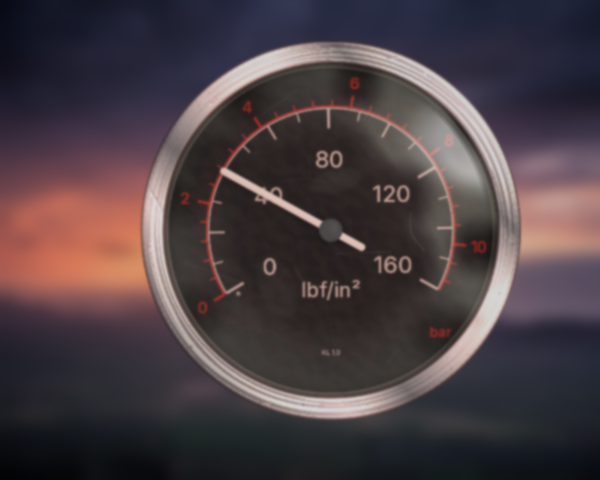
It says 40 psi
